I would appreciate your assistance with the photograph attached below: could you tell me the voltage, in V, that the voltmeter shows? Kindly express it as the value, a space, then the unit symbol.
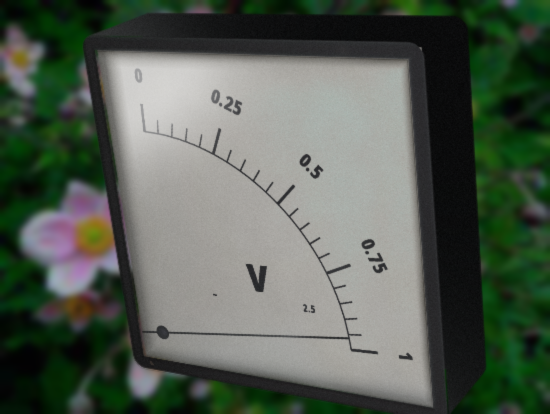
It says 0.95 V
